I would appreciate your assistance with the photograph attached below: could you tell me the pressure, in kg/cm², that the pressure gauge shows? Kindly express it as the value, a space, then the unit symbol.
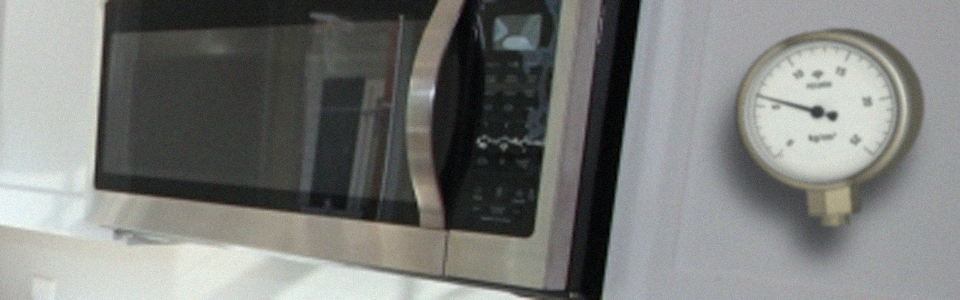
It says 6 kg/cm²
